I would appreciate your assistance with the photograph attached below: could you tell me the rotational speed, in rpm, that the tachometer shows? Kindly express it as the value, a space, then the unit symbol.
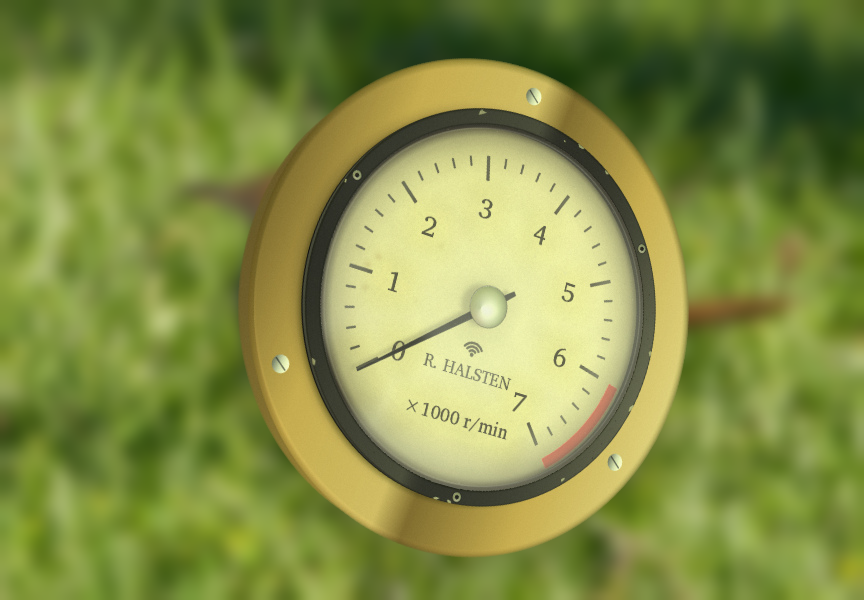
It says 0 rpm
